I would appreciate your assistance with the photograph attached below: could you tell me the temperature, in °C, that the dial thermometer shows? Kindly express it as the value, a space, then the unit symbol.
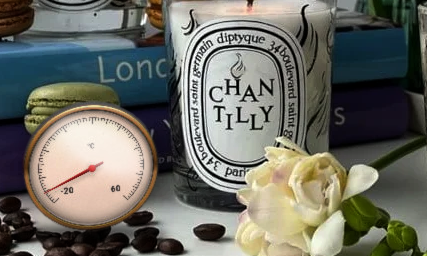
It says -15 °C
